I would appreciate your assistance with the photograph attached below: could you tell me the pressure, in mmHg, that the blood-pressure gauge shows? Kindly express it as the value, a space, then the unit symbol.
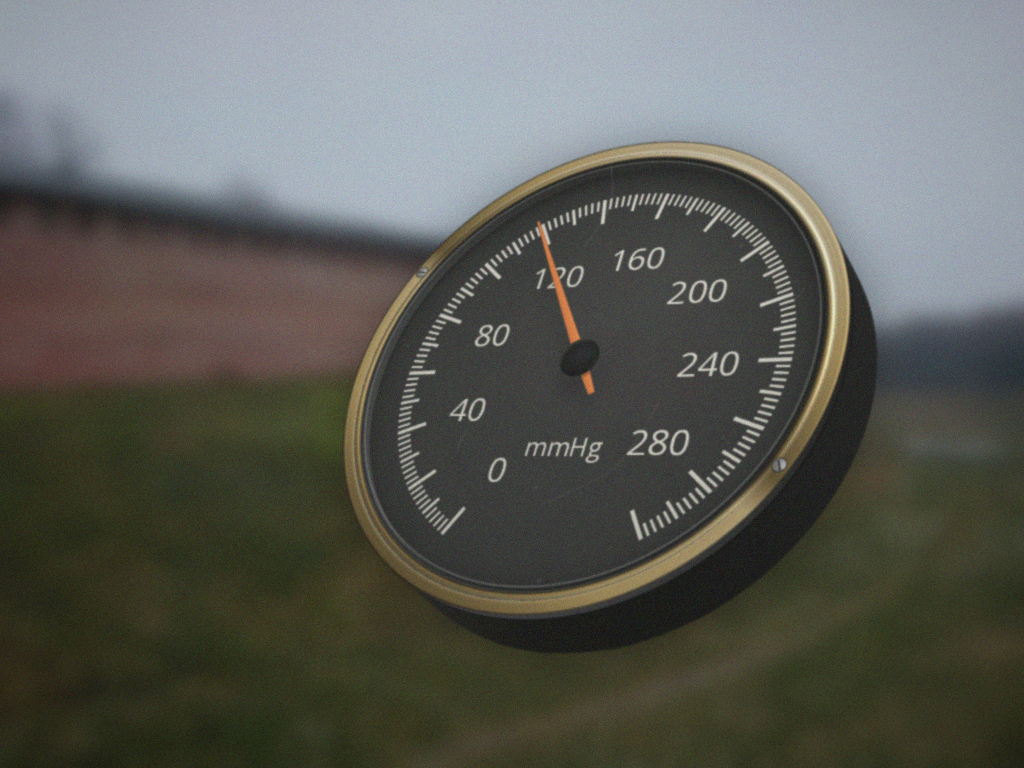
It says 120 mmHg
